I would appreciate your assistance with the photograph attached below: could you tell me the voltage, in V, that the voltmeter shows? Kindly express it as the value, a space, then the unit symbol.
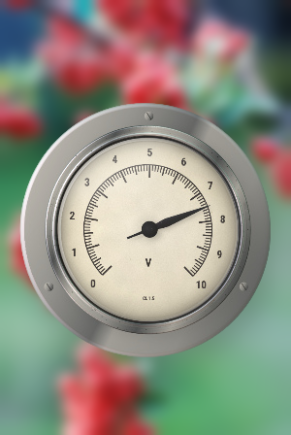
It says 7.5 V
